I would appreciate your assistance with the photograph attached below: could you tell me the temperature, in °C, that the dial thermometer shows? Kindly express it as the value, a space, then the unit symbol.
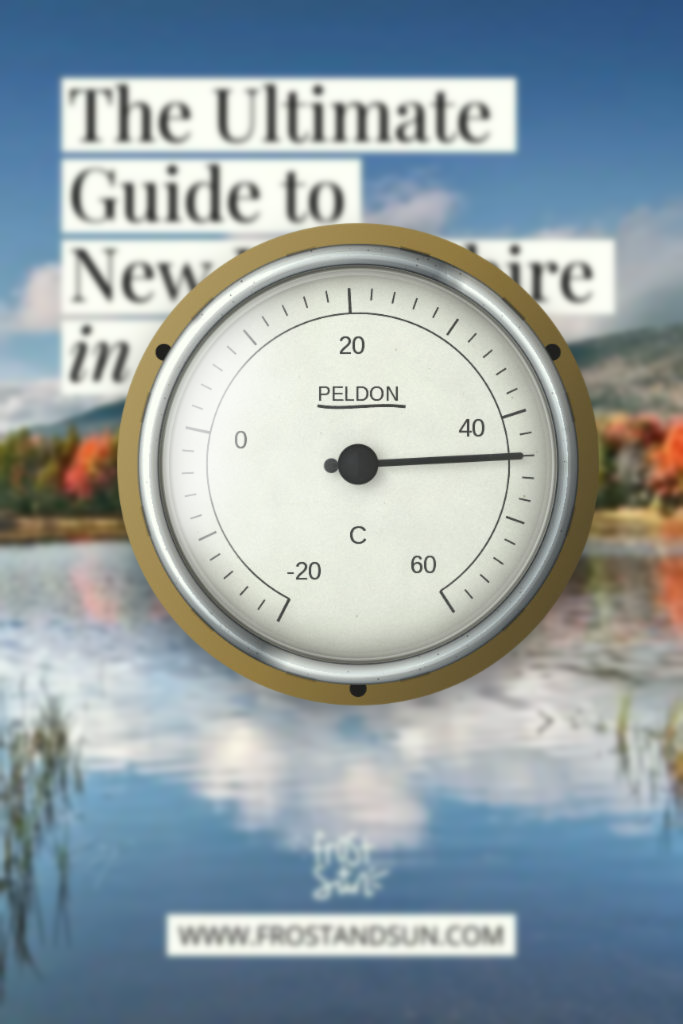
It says 44 °C
